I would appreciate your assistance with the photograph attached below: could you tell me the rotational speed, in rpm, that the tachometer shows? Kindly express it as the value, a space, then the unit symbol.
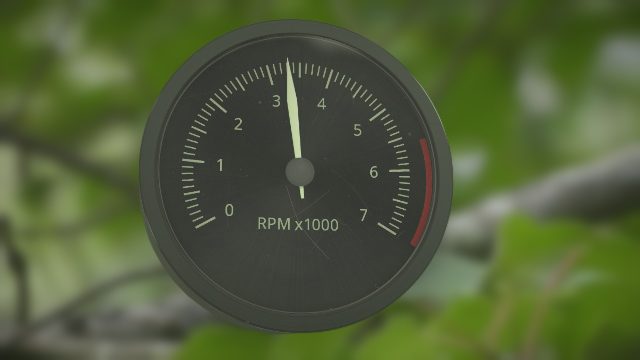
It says 3300 rpm
